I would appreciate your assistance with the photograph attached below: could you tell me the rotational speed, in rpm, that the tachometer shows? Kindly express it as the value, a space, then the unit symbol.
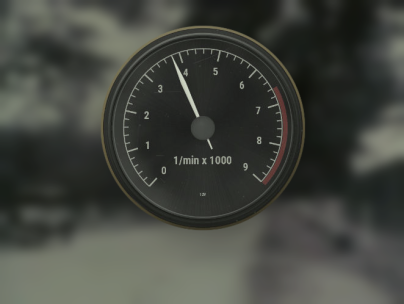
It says 3800 rpm
